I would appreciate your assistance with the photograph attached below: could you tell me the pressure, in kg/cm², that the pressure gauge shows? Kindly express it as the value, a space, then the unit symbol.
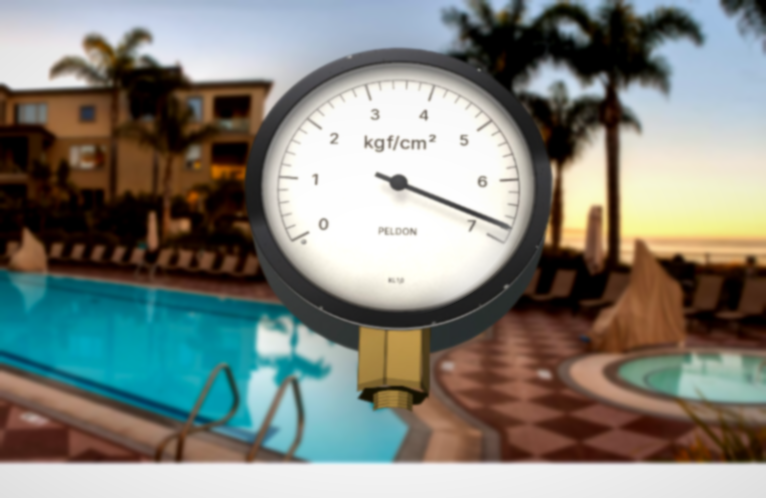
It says 6.8 kg/cm²
